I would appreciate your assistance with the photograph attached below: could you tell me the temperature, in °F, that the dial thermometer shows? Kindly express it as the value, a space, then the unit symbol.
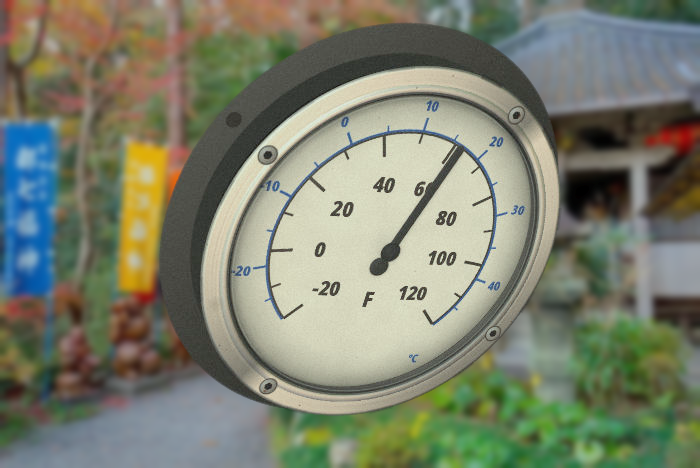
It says 60 °F
